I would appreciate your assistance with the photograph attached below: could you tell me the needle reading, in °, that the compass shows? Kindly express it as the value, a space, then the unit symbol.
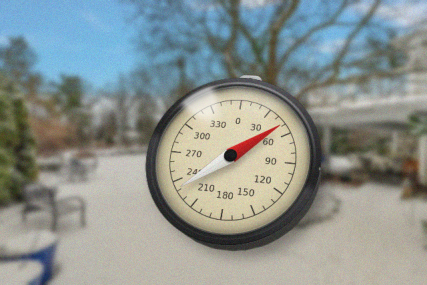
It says 50 °
